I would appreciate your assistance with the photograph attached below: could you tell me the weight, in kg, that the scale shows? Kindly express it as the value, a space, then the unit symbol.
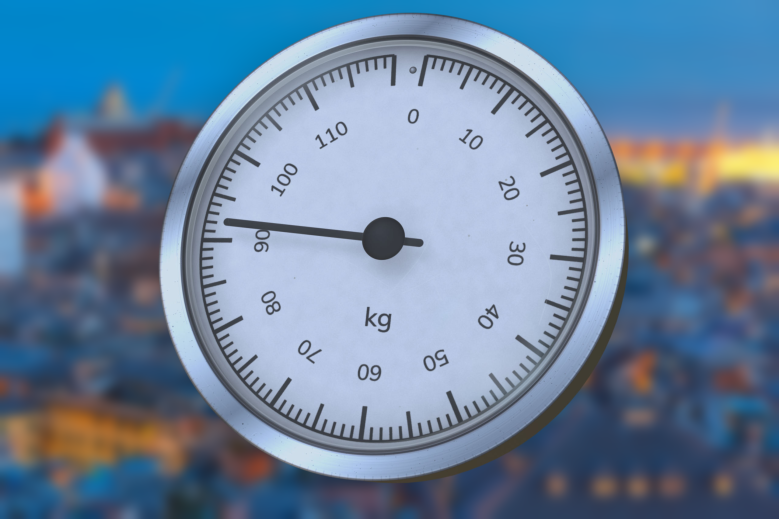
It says 92 kg
